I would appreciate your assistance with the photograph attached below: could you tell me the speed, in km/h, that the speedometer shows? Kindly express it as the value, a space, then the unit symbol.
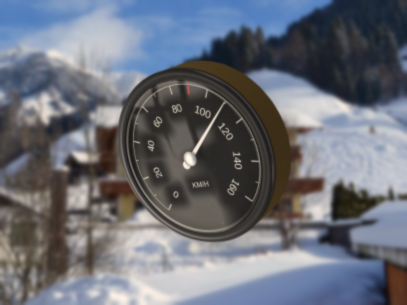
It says 110 km/h
